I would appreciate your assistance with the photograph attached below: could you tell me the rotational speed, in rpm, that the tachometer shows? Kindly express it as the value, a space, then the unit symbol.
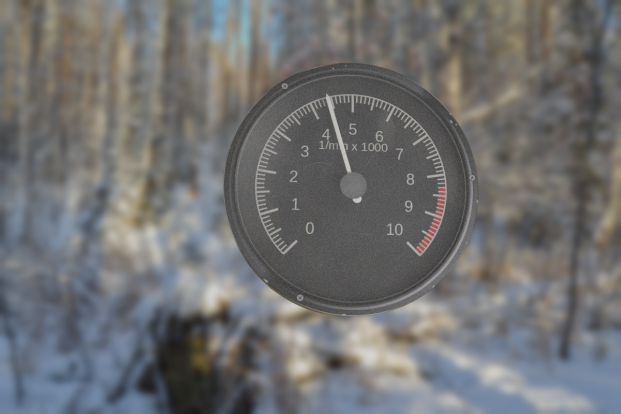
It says 4400 rpm
